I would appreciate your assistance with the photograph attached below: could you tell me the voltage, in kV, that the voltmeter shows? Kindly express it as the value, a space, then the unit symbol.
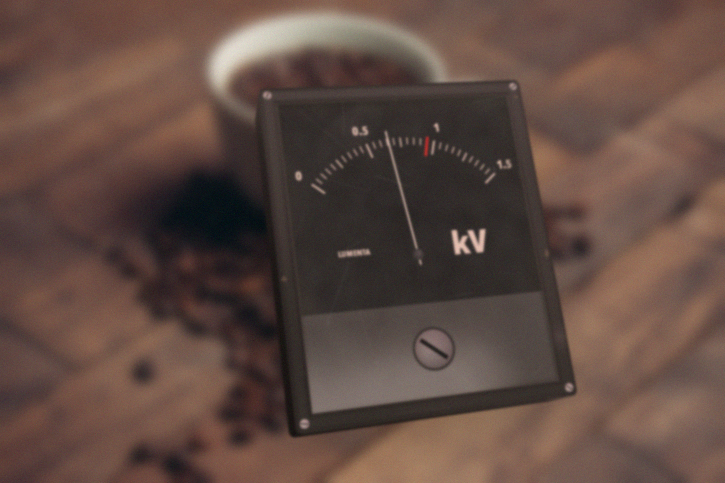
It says 0.65 kV
